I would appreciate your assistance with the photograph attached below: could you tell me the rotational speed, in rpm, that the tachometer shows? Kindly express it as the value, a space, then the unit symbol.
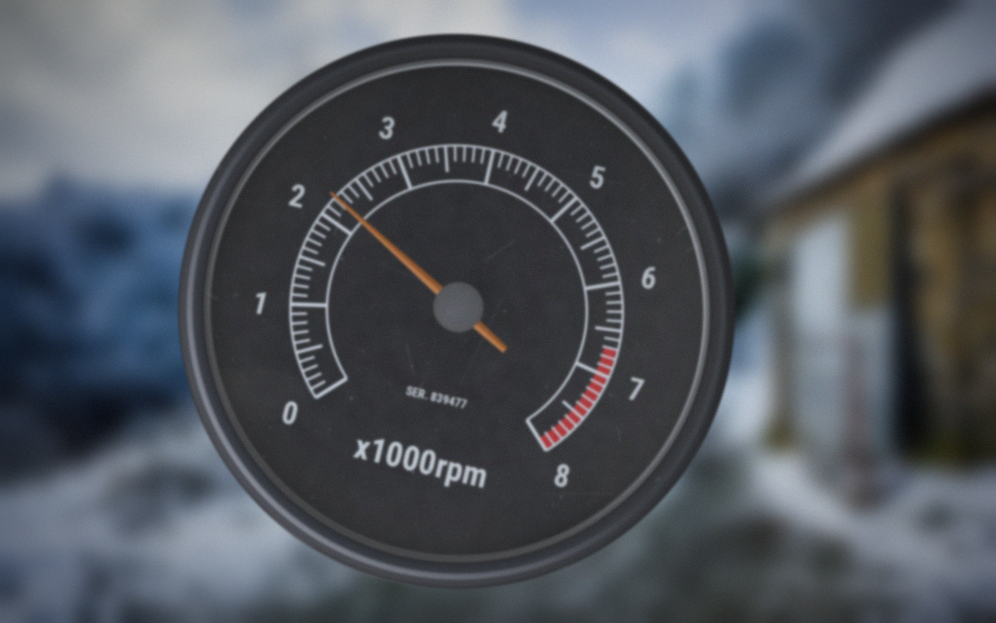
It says 2200 rpm
